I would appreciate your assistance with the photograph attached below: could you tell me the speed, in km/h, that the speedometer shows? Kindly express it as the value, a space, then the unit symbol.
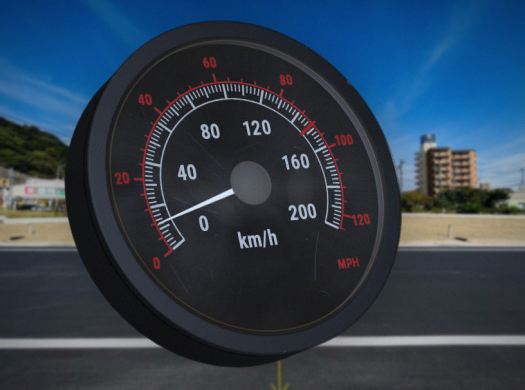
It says 12 km/h
